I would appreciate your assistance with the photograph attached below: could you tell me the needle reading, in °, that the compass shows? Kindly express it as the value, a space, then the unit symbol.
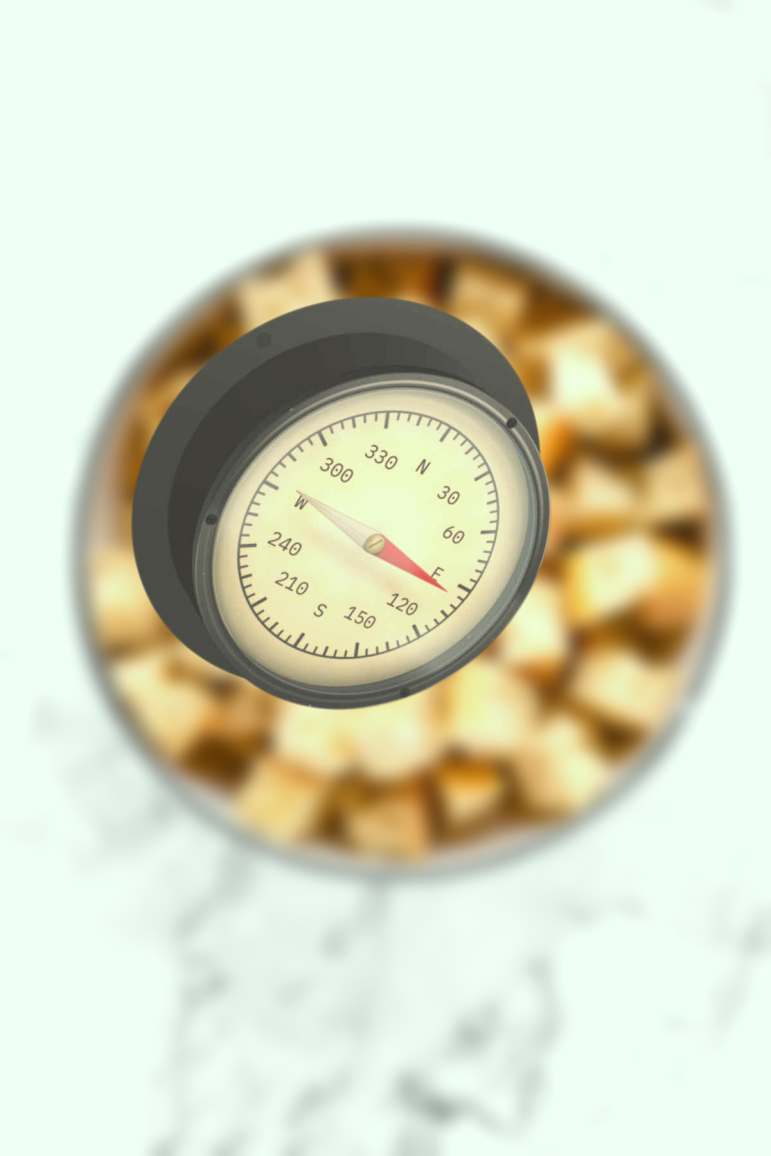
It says 95 °
